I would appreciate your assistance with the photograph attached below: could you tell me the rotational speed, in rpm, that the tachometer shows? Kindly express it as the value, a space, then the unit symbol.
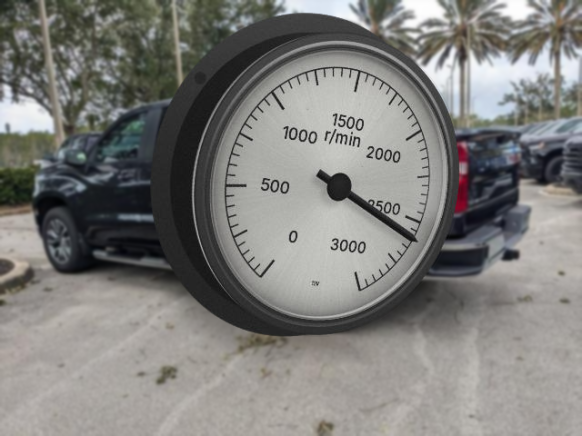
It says 2600 rpm
